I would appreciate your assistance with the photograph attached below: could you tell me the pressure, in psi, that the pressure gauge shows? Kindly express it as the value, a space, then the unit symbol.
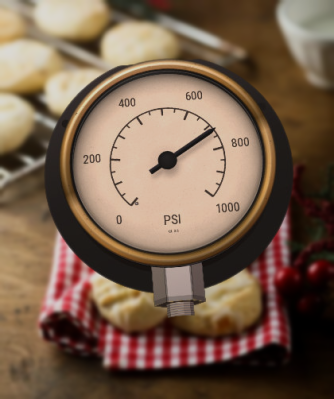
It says 725 psi
